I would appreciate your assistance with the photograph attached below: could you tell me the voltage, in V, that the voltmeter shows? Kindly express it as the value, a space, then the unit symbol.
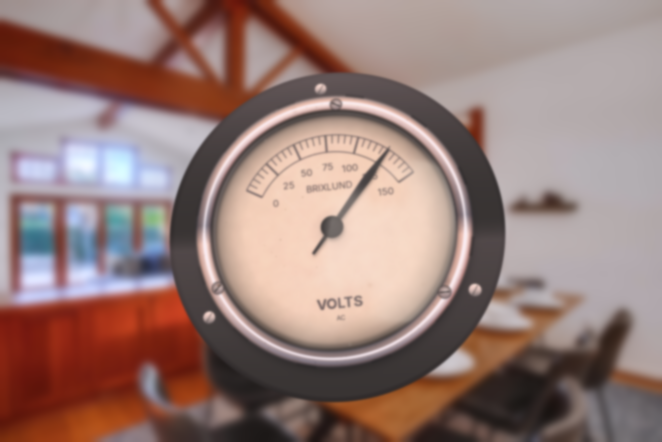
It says 125 V
